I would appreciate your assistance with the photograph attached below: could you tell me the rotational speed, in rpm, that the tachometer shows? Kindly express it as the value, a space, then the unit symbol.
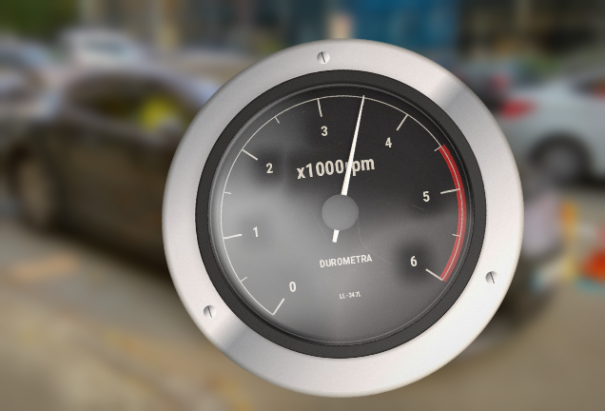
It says 3500 rpm
